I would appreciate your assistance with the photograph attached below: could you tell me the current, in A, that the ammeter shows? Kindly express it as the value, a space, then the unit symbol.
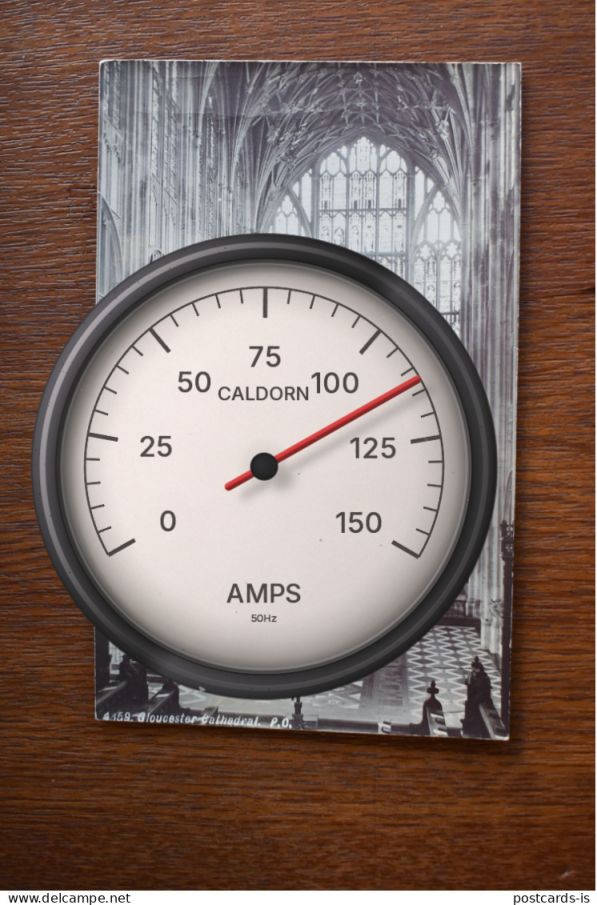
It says 112.5 A
